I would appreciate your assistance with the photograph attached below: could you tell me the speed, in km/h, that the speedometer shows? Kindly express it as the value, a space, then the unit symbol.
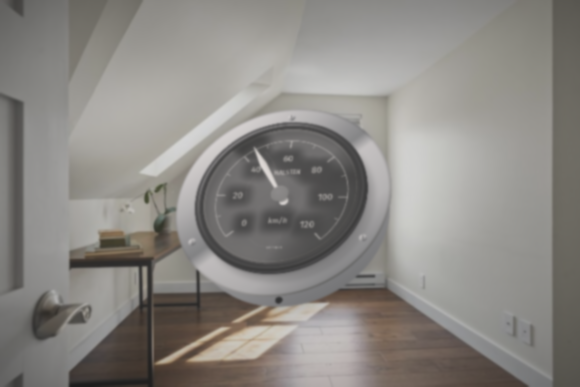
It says 45 km/h
